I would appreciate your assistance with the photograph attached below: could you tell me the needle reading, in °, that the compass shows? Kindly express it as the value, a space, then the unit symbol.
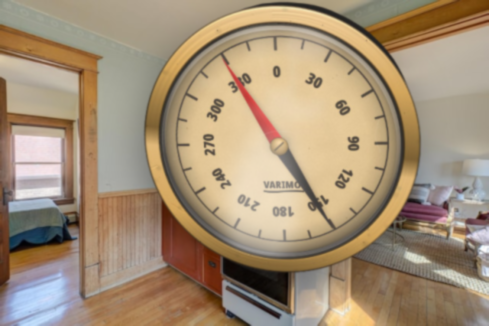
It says 330 °
